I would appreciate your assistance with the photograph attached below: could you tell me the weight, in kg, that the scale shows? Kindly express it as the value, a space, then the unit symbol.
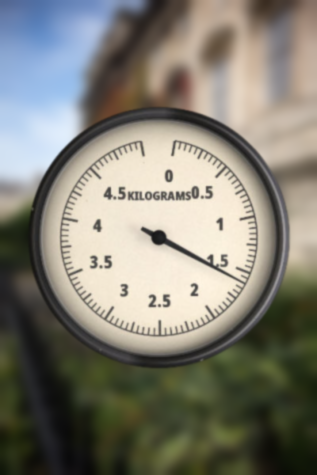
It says 1.6 kg
